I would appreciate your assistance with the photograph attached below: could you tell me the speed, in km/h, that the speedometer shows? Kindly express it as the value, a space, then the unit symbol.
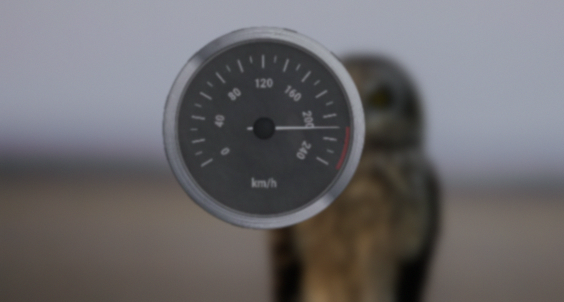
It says 210 km/h
